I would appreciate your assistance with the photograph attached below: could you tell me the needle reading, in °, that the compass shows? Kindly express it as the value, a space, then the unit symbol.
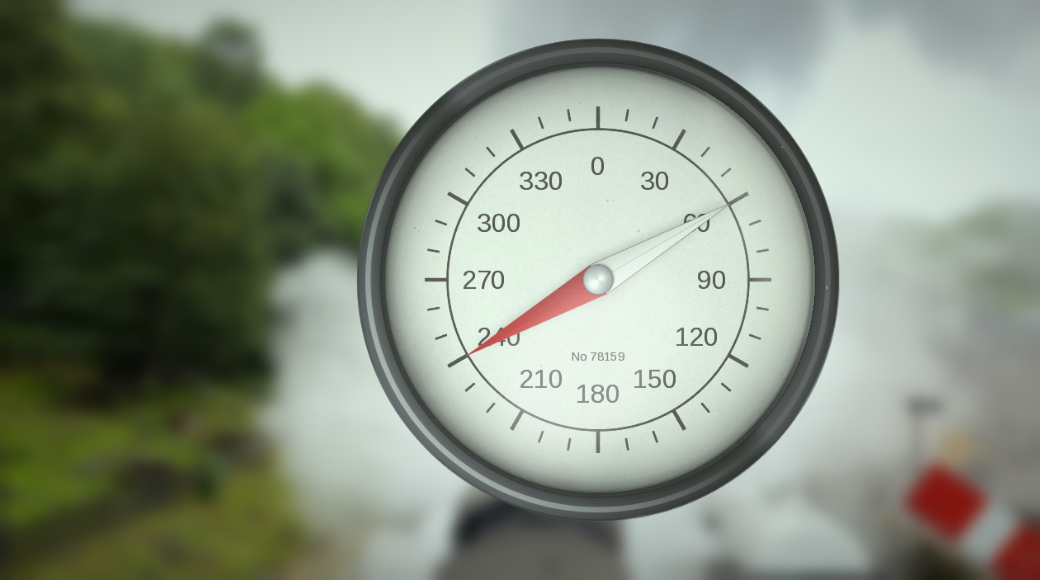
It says 240 °
